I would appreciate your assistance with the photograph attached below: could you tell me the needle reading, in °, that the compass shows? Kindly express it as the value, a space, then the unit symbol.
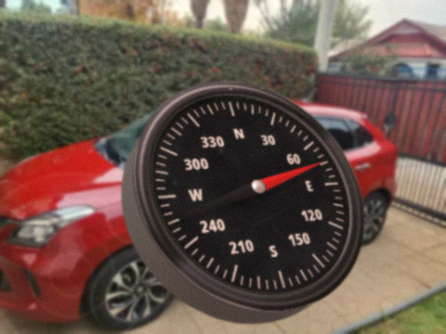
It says 75 °
